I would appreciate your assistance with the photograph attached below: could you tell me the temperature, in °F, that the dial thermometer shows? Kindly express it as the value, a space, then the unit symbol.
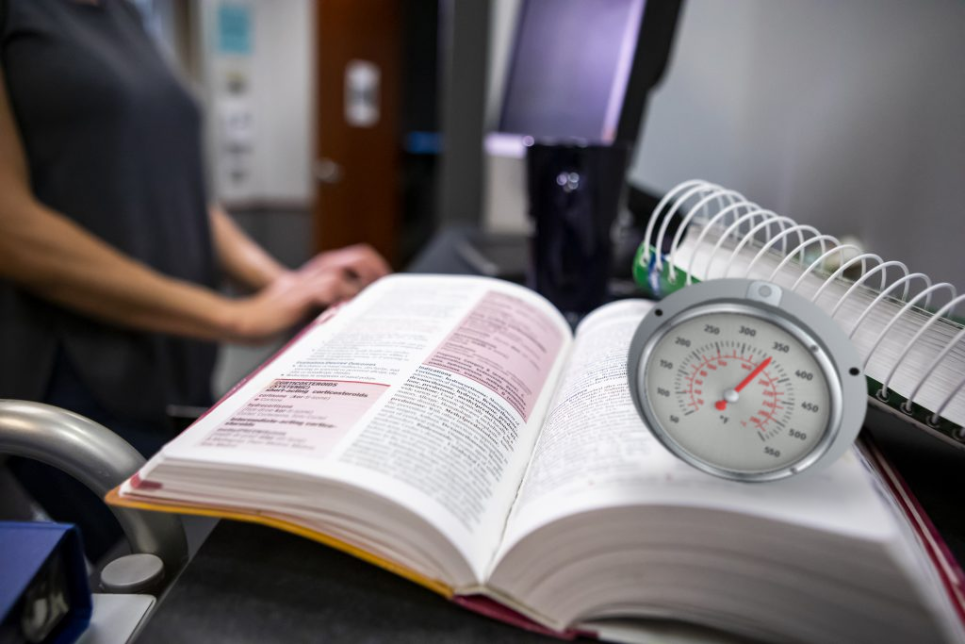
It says 350 °F
